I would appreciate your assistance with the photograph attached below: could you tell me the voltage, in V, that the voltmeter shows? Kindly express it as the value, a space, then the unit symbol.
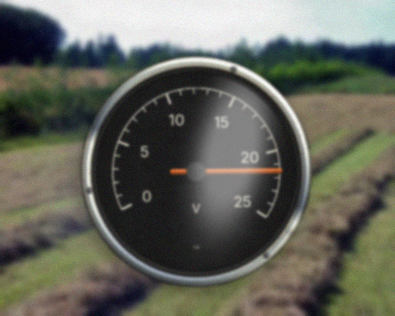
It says 21.5 V
